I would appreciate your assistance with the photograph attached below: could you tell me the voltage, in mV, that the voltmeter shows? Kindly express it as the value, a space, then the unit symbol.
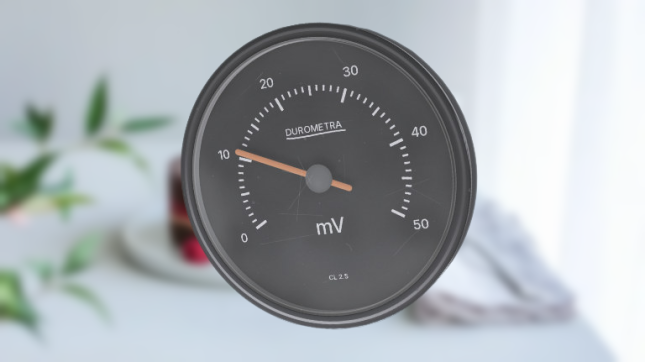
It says 11 mV
